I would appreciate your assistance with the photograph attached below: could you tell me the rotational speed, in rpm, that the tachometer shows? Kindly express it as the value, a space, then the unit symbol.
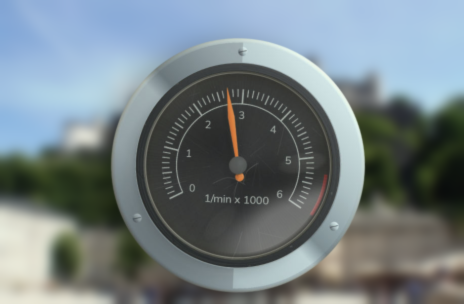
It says 2700 rpm
